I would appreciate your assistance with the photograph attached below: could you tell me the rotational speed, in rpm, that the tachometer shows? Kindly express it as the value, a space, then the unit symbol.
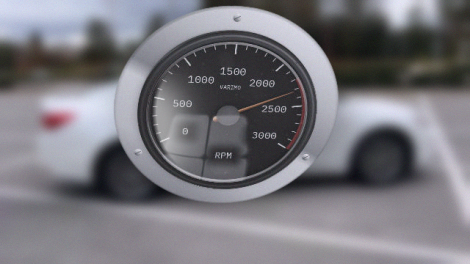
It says 2300 rpm
